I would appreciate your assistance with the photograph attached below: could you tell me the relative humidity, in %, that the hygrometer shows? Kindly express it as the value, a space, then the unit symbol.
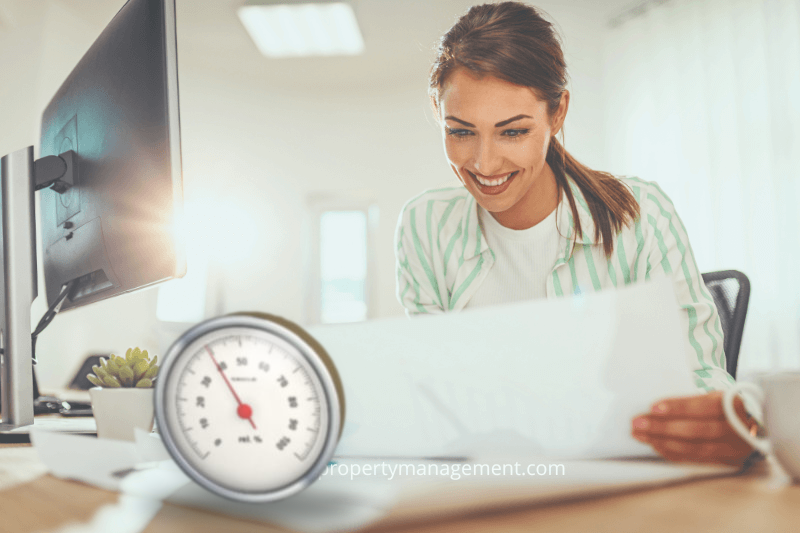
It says 40 %
